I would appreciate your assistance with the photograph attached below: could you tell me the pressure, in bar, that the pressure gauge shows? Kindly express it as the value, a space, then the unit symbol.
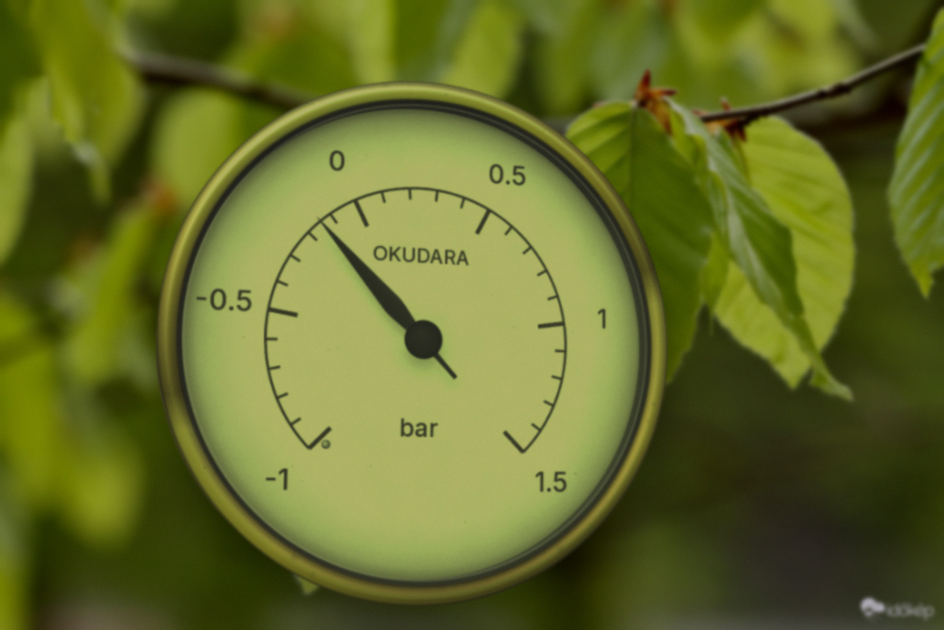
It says -0.15 bar
